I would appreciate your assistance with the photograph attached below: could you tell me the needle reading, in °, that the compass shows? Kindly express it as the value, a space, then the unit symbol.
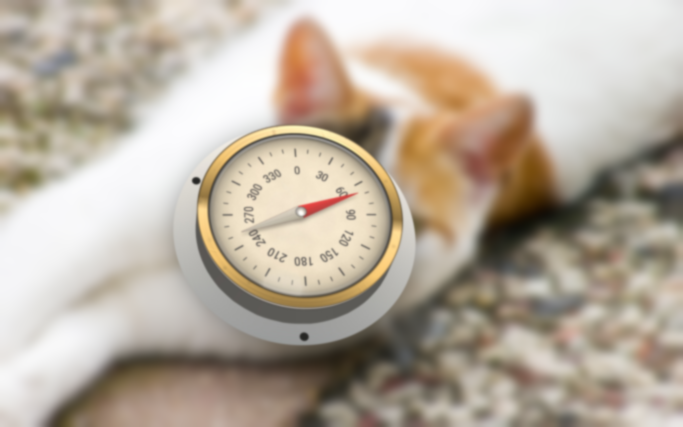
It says 70 °
